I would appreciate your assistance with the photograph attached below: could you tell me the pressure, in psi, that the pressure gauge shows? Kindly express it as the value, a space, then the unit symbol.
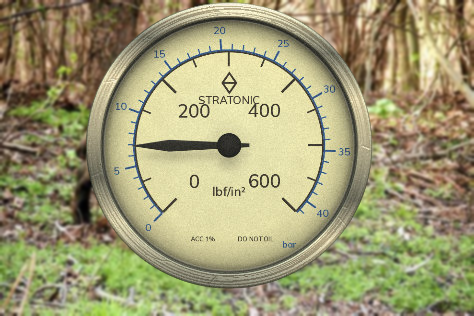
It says 100 psi
